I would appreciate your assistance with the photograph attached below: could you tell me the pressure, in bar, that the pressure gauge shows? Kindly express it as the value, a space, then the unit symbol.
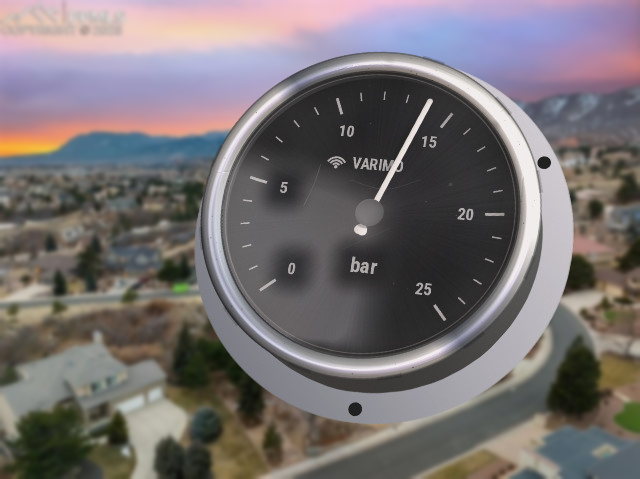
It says 14 bar
